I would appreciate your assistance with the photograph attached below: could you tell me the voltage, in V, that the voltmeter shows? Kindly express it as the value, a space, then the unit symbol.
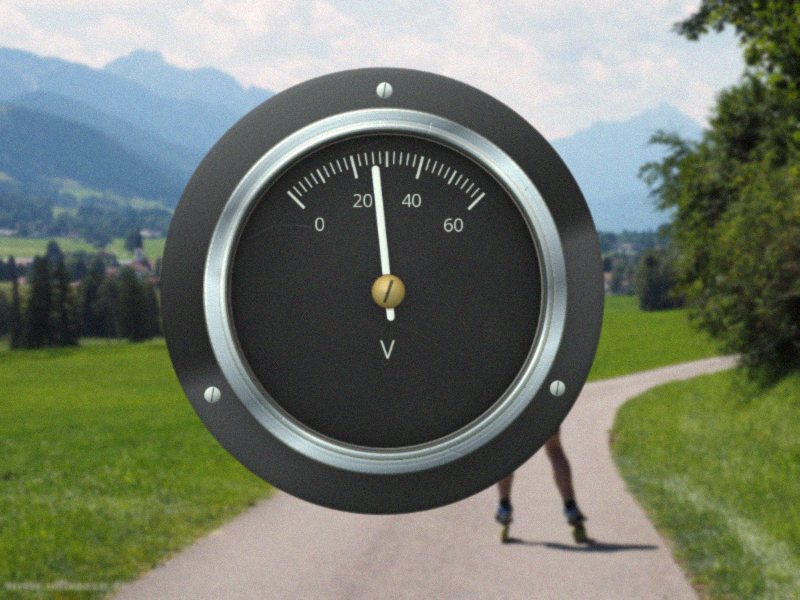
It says 26 V
